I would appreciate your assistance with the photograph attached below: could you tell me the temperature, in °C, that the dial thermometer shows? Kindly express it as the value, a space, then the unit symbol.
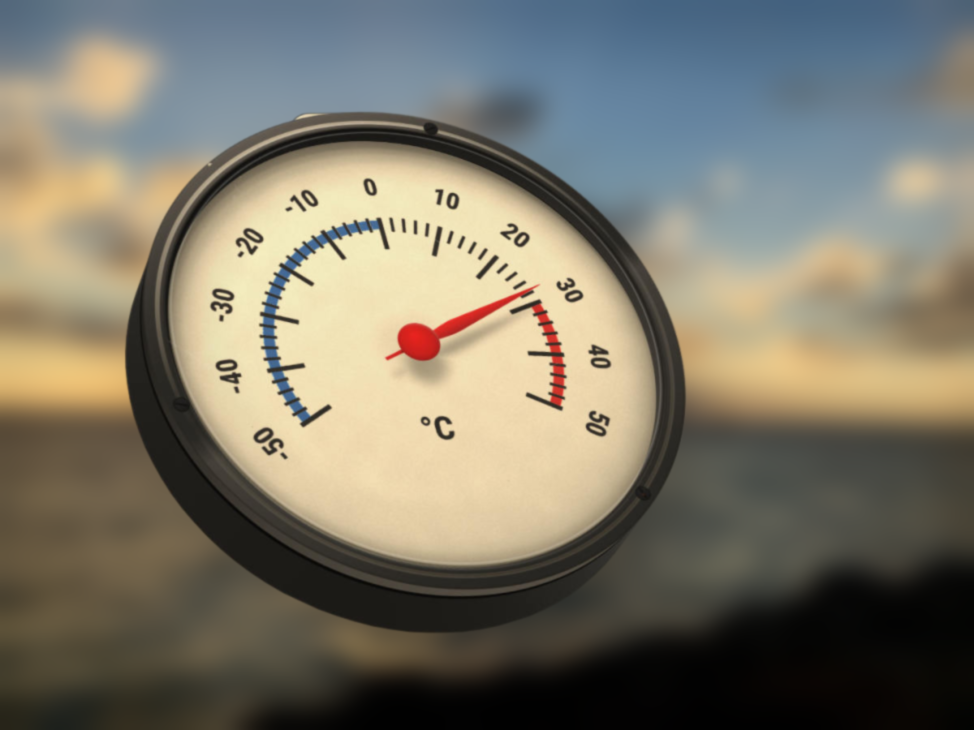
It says 28 °C
